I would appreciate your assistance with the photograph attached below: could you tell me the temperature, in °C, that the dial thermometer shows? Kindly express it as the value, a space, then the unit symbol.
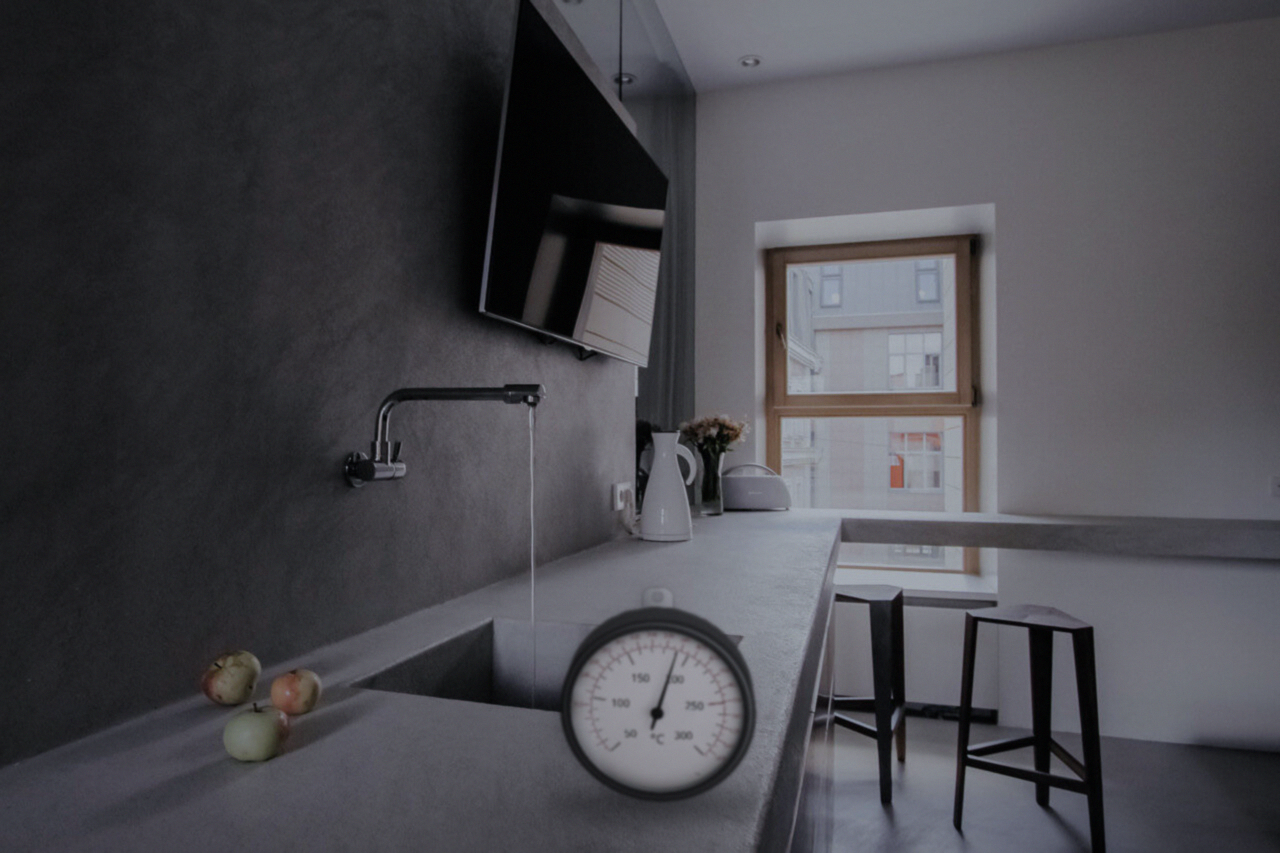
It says 190 °C
